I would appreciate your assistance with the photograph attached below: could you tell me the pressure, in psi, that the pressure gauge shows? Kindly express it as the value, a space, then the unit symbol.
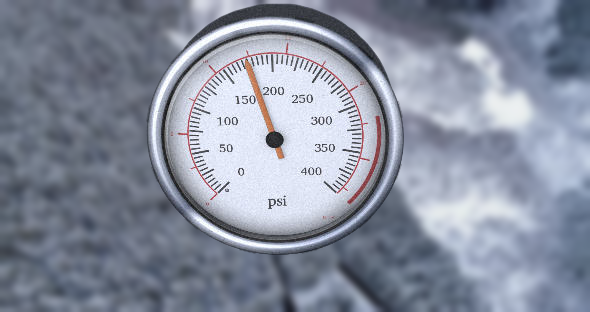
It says 175 psi
